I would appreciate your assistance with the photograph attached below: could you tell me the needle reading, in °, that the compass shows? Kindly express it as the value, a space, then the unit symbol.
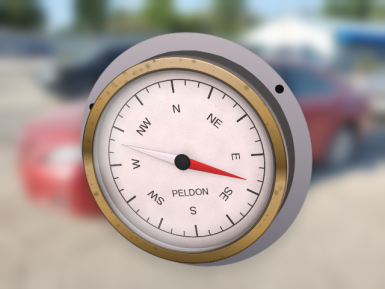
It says 110 °
